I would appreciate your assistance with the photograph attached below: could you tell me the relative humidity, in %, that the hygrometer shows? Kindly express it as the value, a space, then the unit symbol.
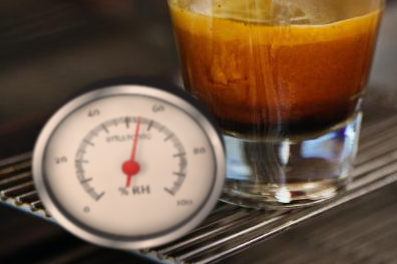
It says 55 %
